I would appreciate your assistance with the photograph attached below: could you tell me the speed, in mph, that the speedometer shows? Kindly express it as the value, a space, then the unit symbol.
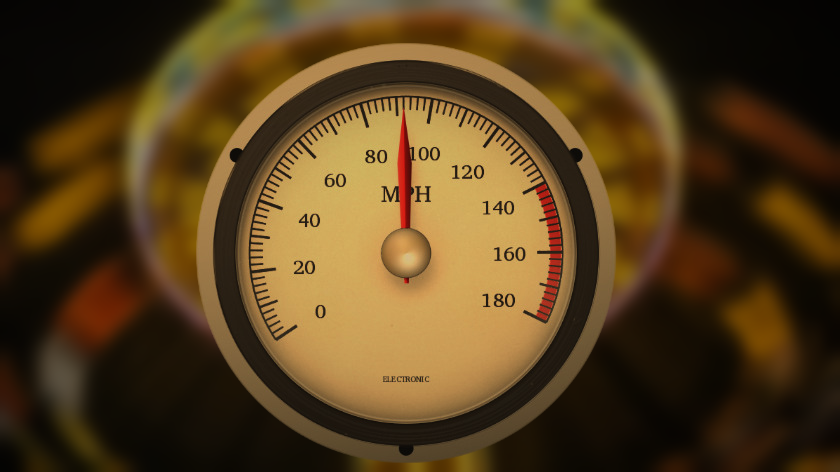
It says 92 mph
